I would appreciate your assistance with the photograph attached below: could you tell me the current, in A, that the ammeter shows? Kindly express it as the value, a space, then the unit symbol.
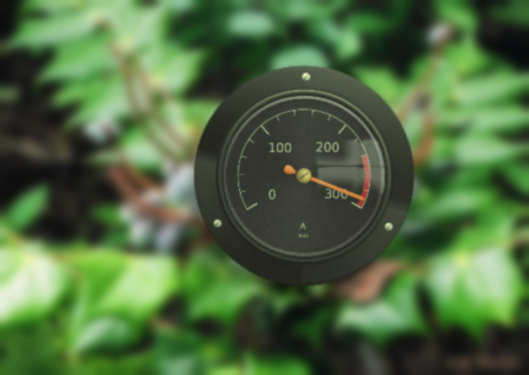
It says 290 A
